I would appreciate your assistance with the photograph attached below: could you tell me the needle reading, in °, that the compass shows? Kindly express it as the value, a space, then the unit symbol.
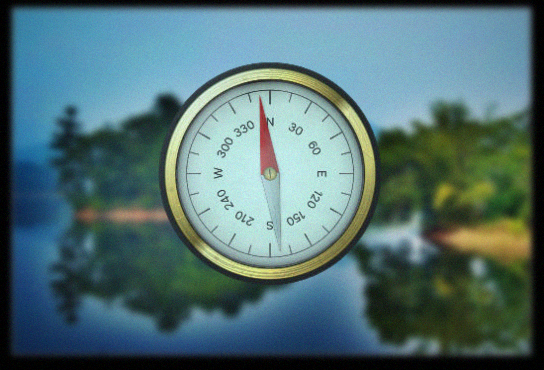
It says 352.5 °
